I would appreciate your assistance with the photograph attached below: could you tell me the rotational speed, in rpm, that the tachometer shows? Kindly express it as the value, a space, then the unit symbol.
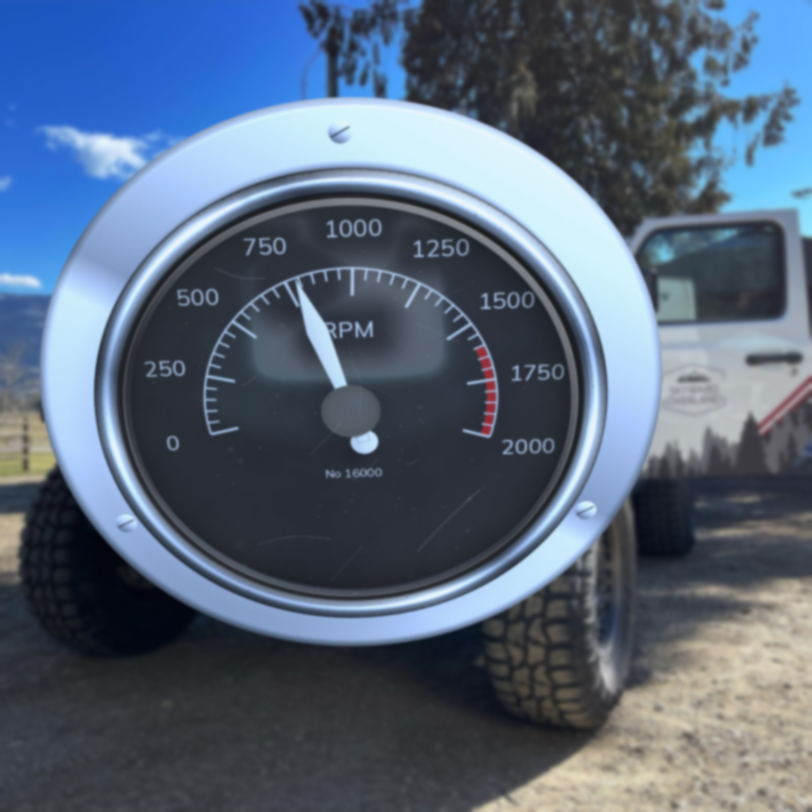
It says 800 rpm
